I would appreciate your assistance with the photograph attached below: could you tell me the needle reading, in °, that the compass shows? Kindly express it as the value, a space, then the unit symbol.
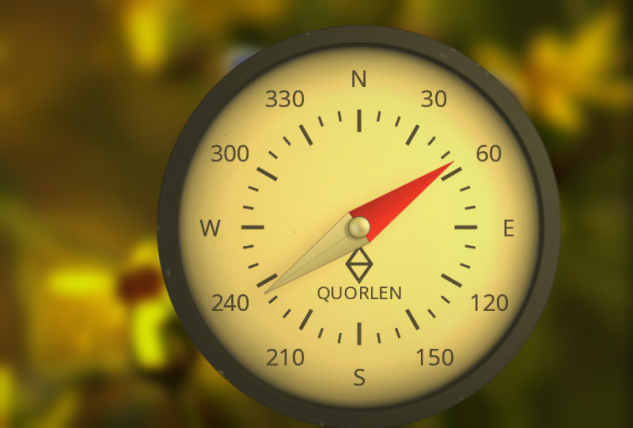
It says 55 °
